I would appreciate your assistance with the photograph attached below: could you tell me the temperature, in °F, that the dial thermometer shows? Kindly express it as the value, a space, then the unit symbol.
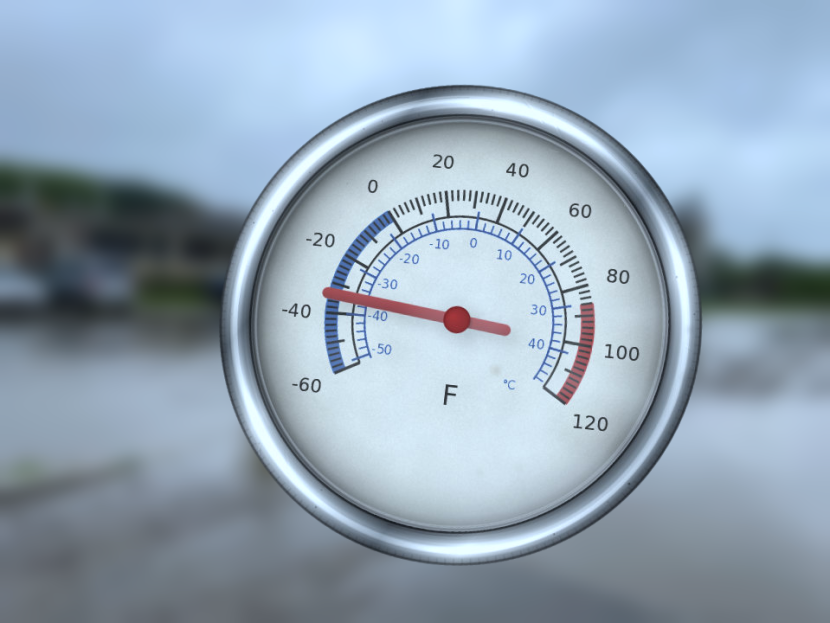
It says -34 °F
